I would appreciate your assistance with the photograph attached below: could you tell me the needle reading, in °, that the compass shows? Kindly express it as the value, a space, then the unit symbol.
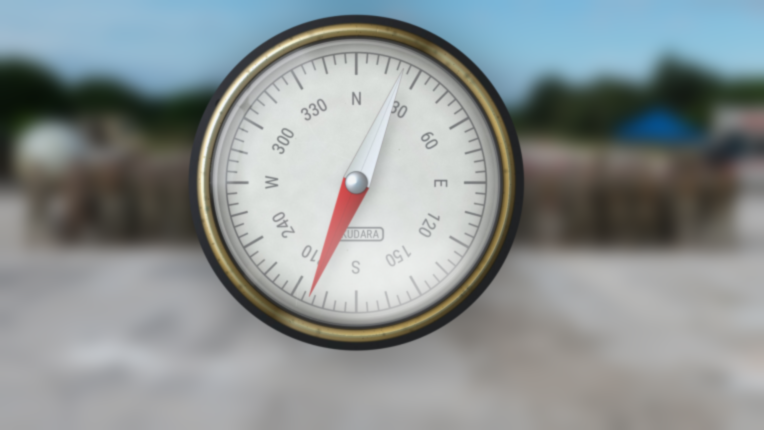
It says 202.5 °
